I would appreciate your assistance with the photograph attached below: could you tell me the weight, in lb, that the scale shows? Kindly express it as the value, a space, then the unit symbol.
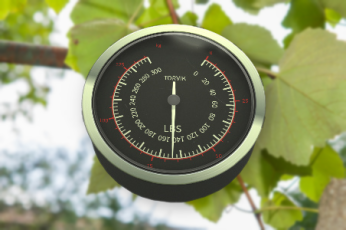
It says 148 lb
